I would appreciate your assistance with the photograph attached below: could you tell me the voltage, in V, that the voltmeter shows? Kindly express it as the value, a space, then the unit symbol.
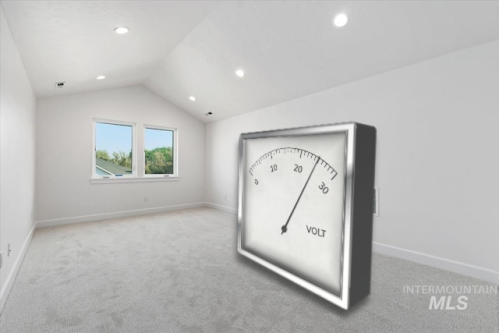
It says 25 V
